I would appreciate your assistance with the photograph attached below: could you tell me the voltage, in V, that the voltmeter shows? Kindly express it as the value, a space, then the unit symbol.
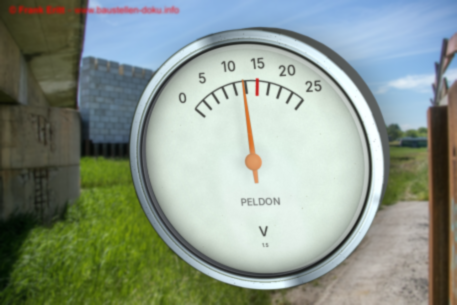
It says 12.5 V
